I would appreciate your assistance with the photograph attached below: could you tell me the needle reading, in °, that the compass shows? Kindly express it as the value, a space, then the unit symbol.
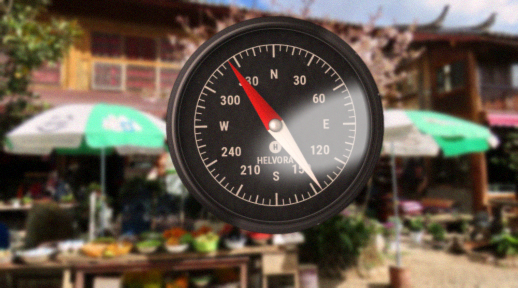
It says 325 °
